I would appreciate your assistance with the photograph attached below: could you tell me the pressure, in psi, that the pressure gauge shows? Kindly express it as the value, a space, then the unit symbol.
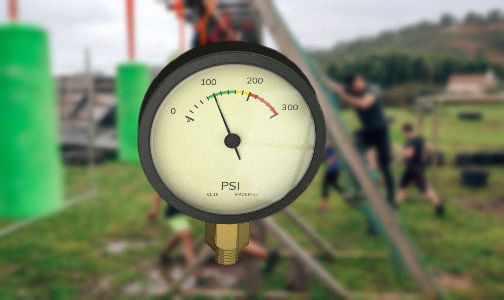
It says 100 psi
